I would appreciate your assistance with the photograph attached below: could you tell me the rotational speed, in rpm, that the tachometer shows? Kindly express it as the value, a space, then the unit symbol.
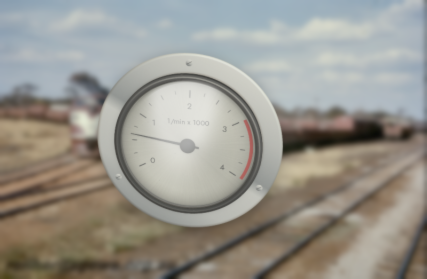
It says 625 rpm
